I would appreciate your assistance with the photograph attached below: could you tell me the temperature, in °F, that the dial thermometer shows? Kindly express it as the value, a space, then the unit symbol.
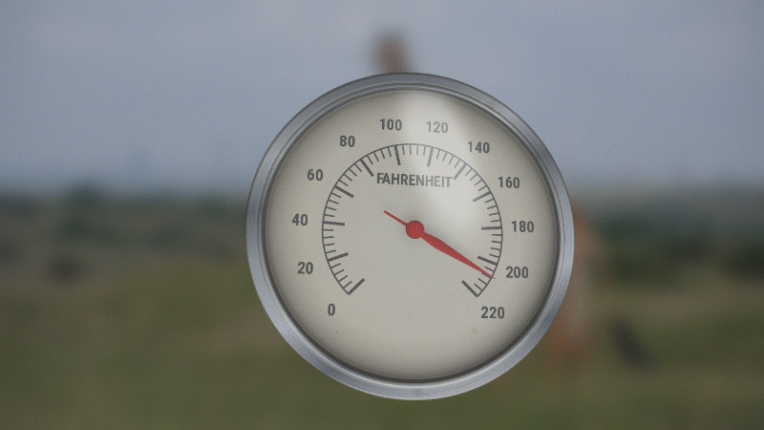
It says 208 °F
